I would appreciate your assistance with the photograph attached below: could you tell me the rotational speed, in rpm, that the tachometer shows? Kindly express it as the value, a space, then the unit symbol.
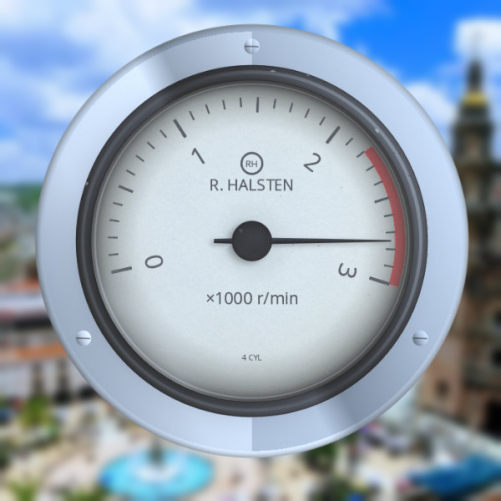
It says 2750 rpm
